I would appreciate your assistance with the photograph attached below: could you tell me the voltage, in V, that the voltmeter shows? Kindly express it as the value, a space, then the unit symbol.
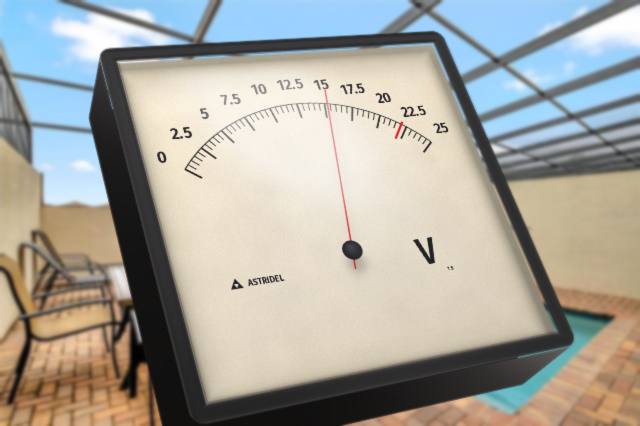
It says 15 V
